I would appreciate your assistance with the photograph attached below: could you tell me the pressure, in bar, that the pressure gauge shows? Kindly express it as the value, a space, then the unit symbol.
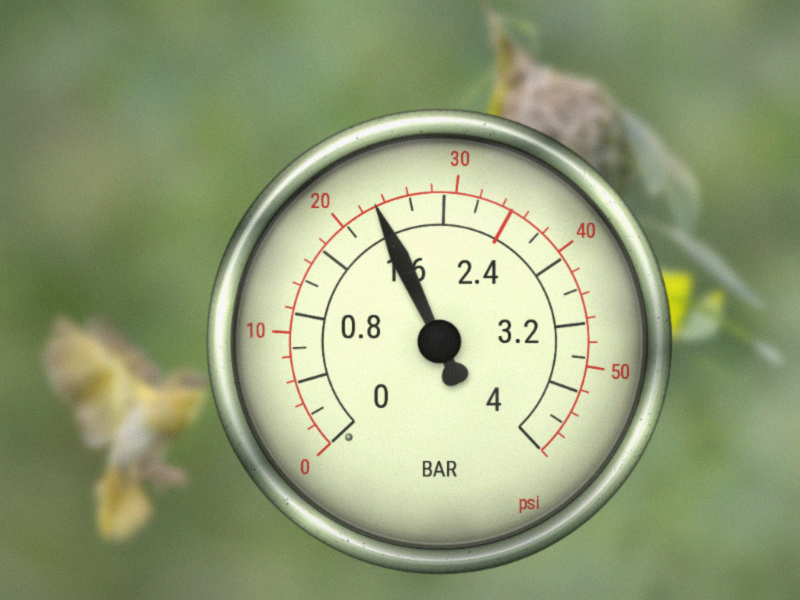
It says 1.6 bar
